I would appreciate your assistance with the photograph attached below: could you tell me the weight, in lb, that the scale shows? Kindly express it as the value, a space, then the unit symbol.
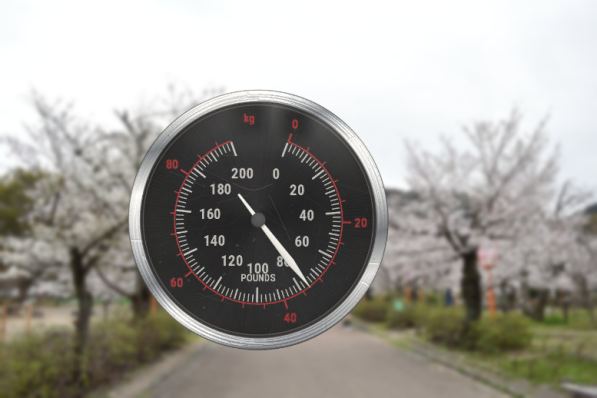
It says 76 lb
